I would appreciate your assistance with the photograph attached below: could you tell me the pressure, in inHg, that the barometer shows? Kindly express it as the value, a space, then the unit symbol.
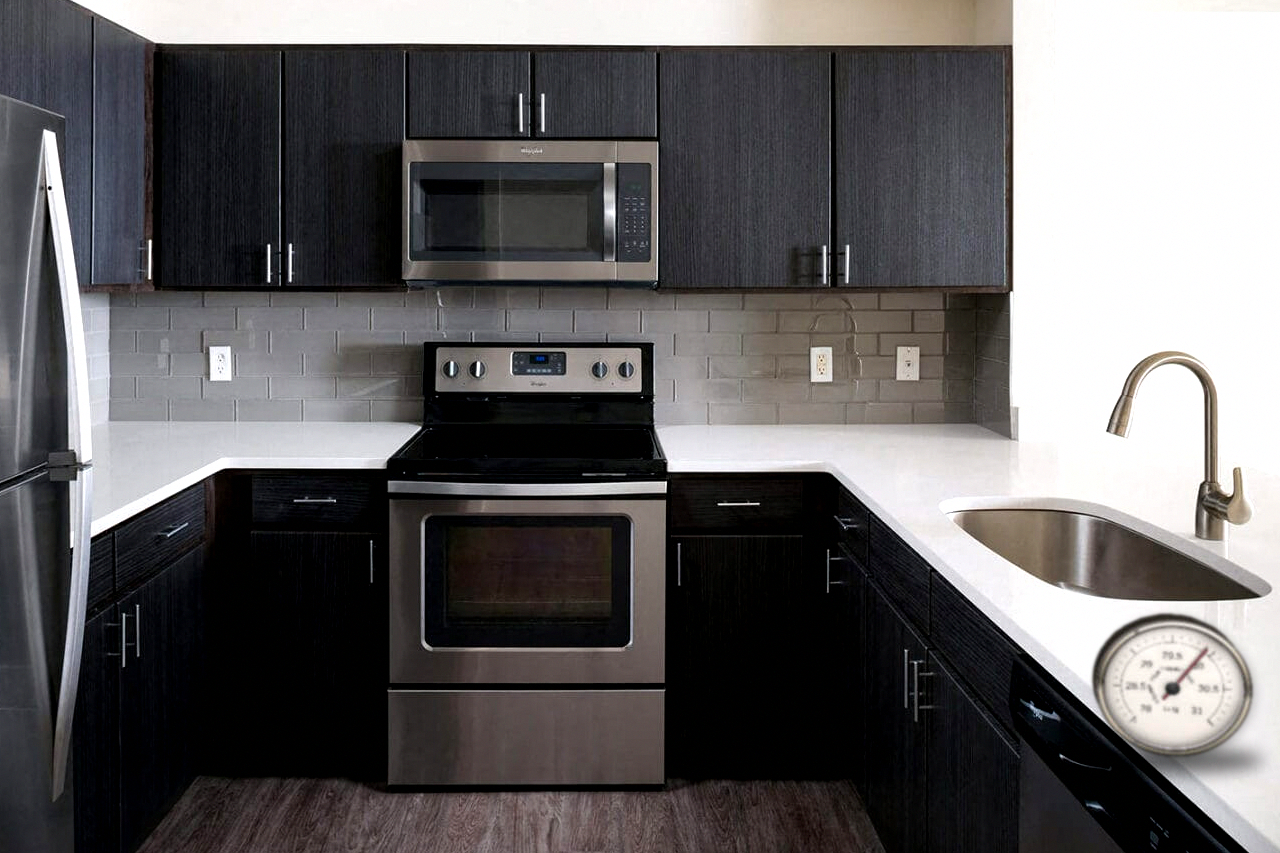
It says 29.9 inHg
